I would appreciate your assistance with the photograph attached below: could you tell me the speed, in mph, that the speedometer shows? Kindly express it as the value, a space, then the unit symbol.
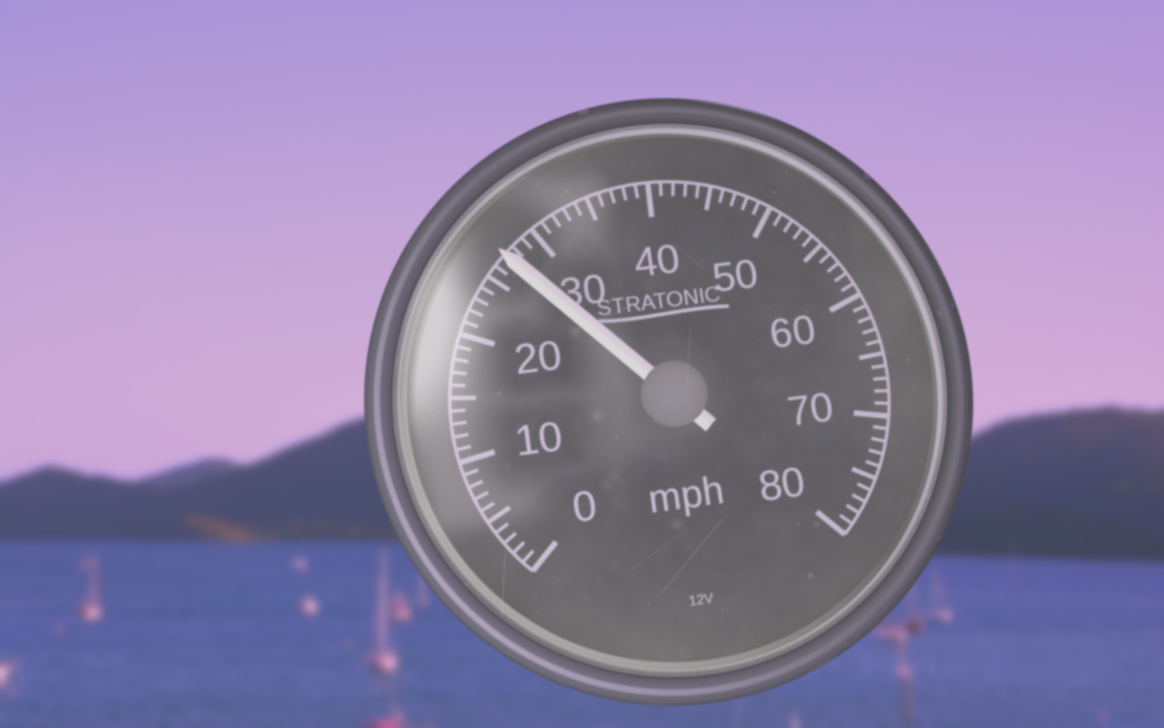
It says 27 mph
